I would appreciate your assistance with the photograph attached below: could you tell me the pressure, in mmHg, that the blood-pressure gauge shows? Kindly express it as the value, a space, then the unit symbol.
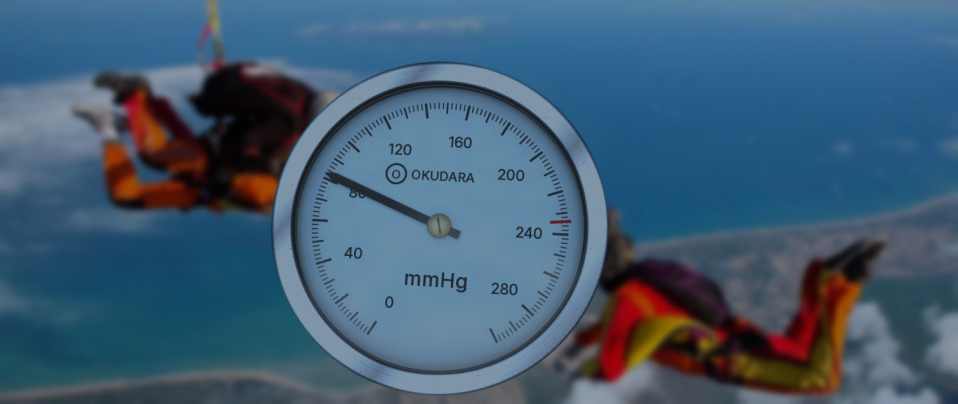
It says 82 mmHg
